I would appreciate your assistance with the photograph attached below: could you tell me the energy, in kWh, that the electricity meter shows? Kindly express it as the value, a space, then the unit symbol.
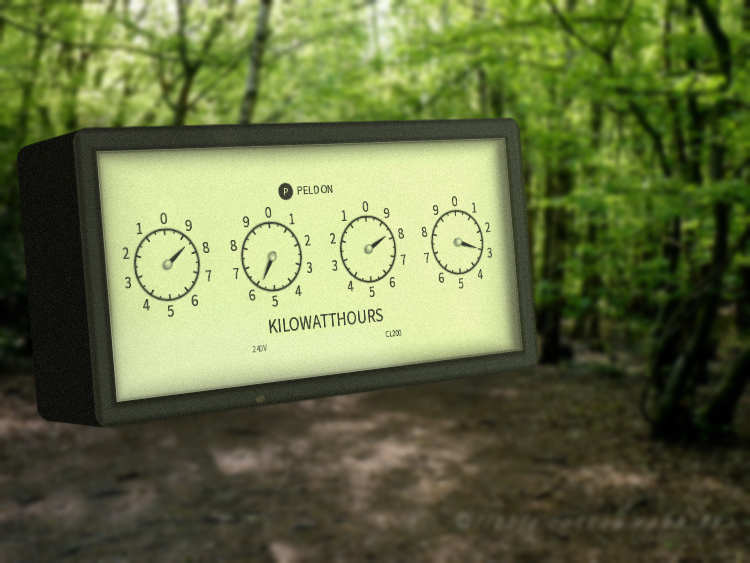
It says 8583 kWh
